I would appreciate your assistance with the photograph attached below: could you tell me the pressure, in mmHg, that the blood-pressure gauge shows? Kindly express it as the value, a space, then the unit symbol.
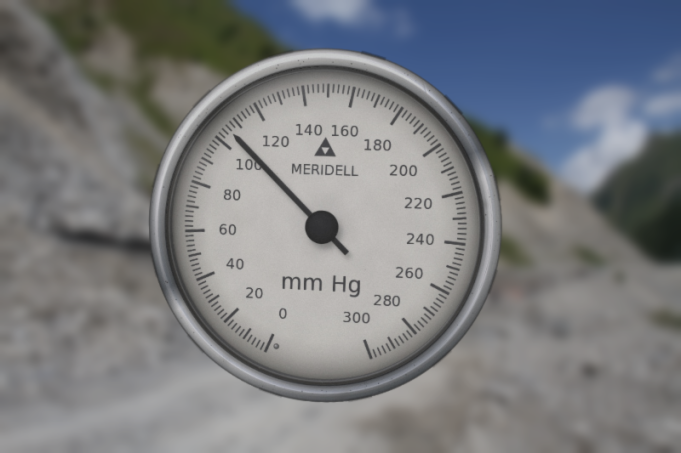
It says 106 mmHg
